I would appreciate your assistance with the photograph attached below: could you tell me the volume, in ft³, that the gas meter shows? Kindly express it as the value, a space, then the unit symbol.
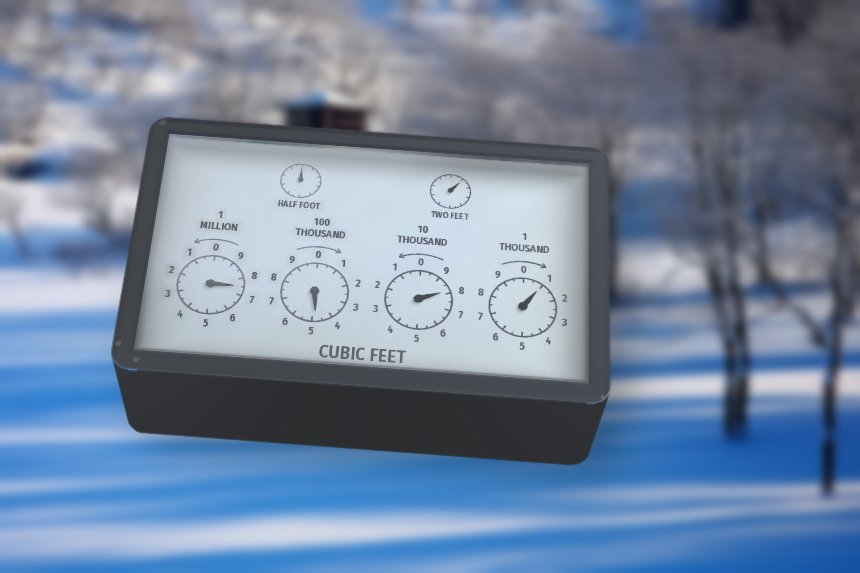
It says 748100 ft³
